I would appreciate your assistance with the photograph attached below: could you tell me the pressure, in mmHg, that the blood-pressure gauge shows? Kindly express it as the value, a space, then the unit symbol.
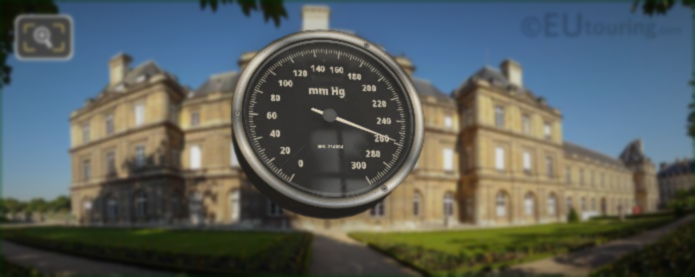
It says 260 mmHg
